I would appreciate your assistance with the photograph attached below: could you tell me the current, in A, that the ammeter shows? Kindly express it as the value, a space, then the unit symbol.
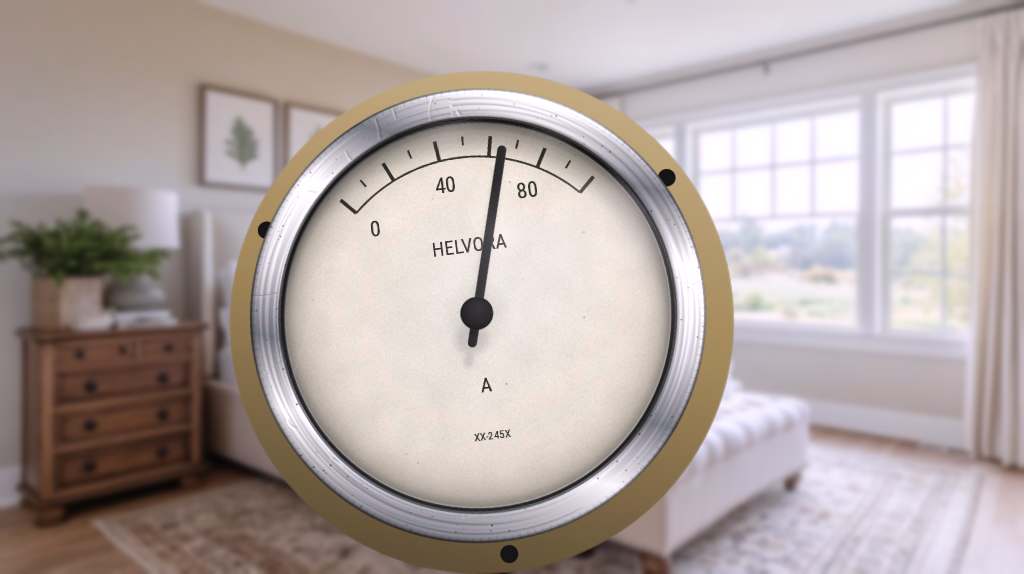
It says 65 A
